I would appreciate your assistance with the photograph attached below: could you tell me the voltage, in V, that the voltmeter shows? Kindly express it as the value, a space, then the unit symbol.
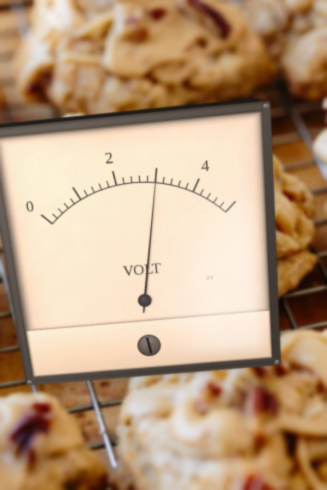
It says 3 V
